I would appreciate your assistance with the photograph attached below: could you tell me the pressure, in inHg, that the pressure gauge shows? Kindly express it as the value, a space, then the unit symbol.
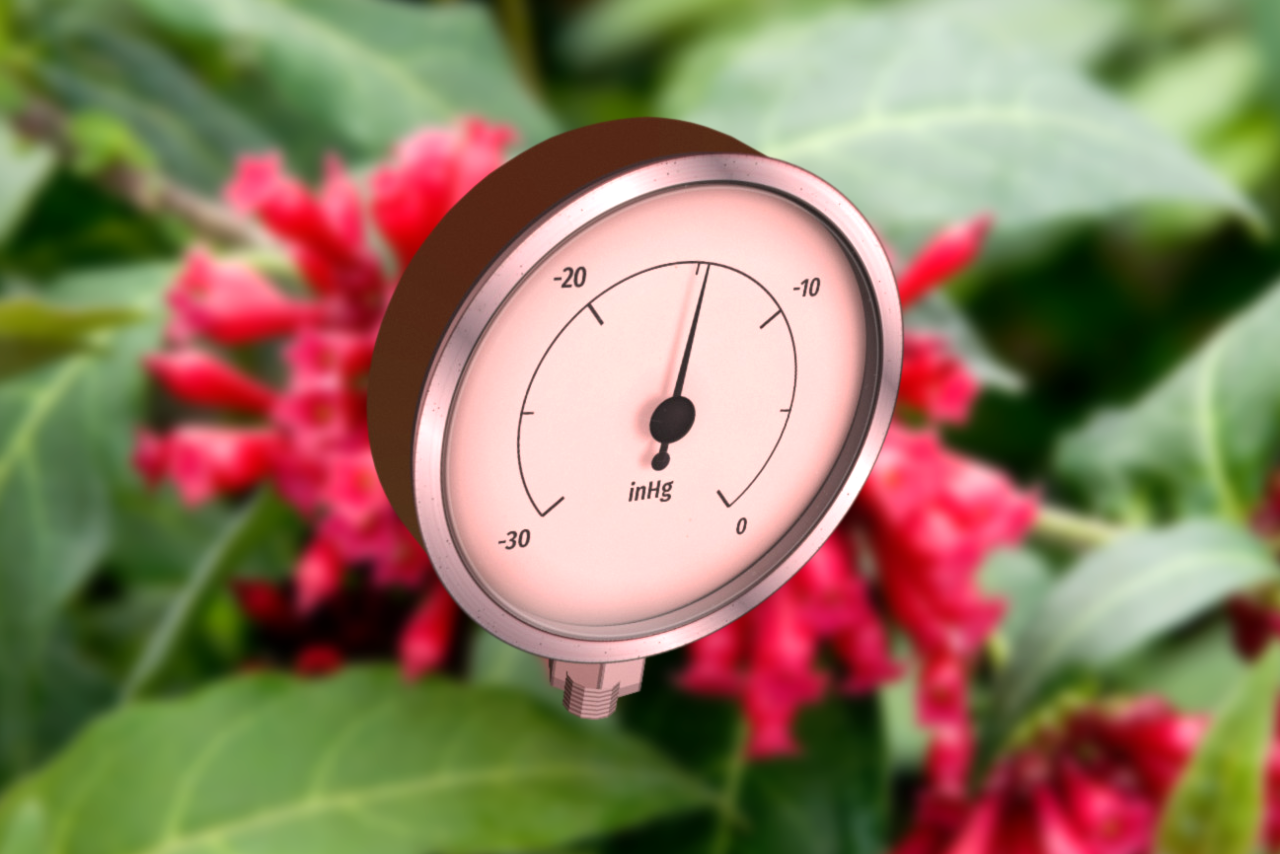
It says -15 inHg
